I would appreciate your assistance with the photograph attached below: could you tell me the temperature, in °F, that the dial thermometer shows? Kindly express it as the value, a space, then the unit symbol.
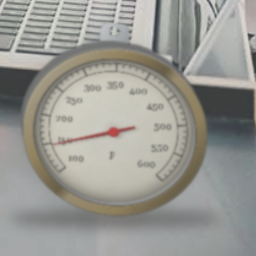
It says 150 °F
